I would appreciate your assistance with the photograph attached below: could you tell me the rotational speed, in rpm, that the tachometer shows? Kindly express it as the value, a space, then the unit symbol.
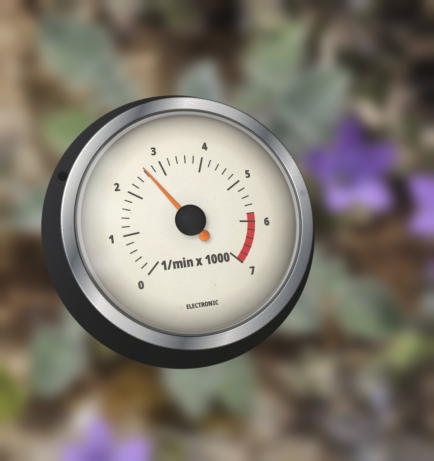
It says 2600 rpm
